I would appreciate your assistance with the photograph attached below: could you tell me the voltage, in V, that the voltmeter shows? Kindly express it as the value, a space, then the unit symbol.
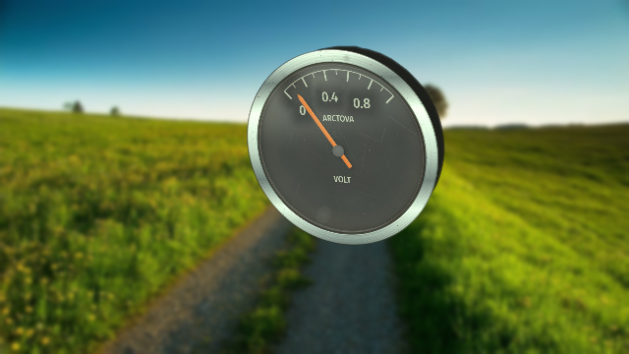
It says 0.1 V
